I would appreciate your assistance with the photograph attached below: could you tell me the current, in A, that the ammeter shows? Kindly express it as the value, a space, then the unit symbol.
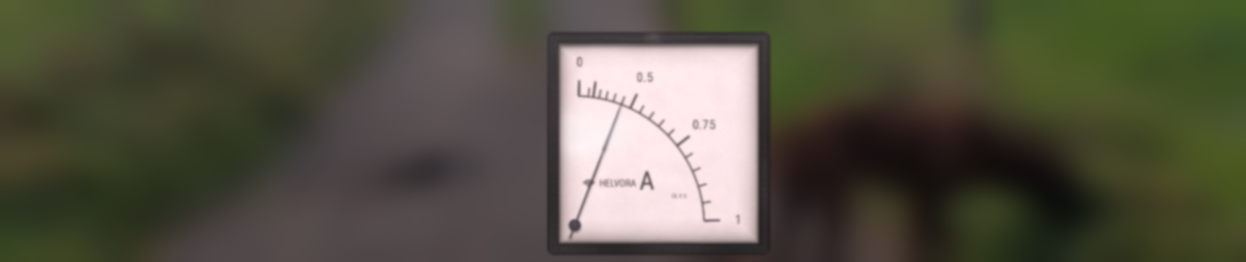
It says 0.45 A
